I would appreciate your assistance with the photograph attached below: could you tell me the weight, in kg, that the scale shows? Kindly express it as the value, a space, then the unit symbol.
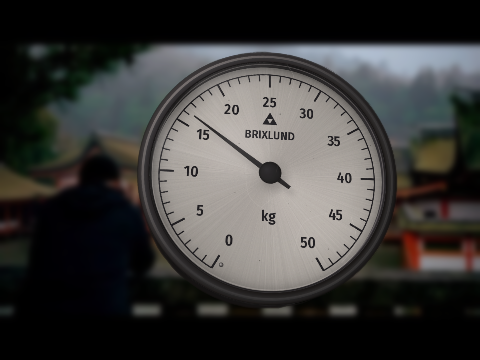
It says 16 kg
